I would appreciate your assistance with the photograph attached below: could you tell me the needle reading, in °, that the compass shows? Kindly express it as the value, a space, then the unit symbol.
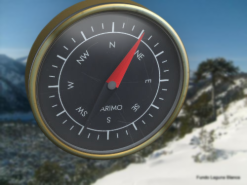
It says 30 °
